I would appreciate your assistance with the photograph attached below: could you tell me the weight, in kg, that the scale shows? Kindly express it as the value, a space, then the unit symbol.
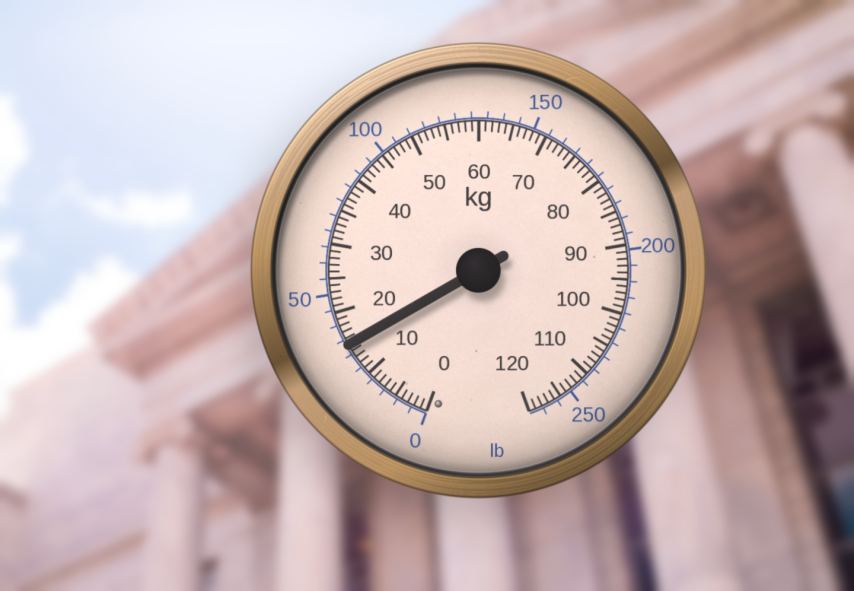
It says 15 kg
